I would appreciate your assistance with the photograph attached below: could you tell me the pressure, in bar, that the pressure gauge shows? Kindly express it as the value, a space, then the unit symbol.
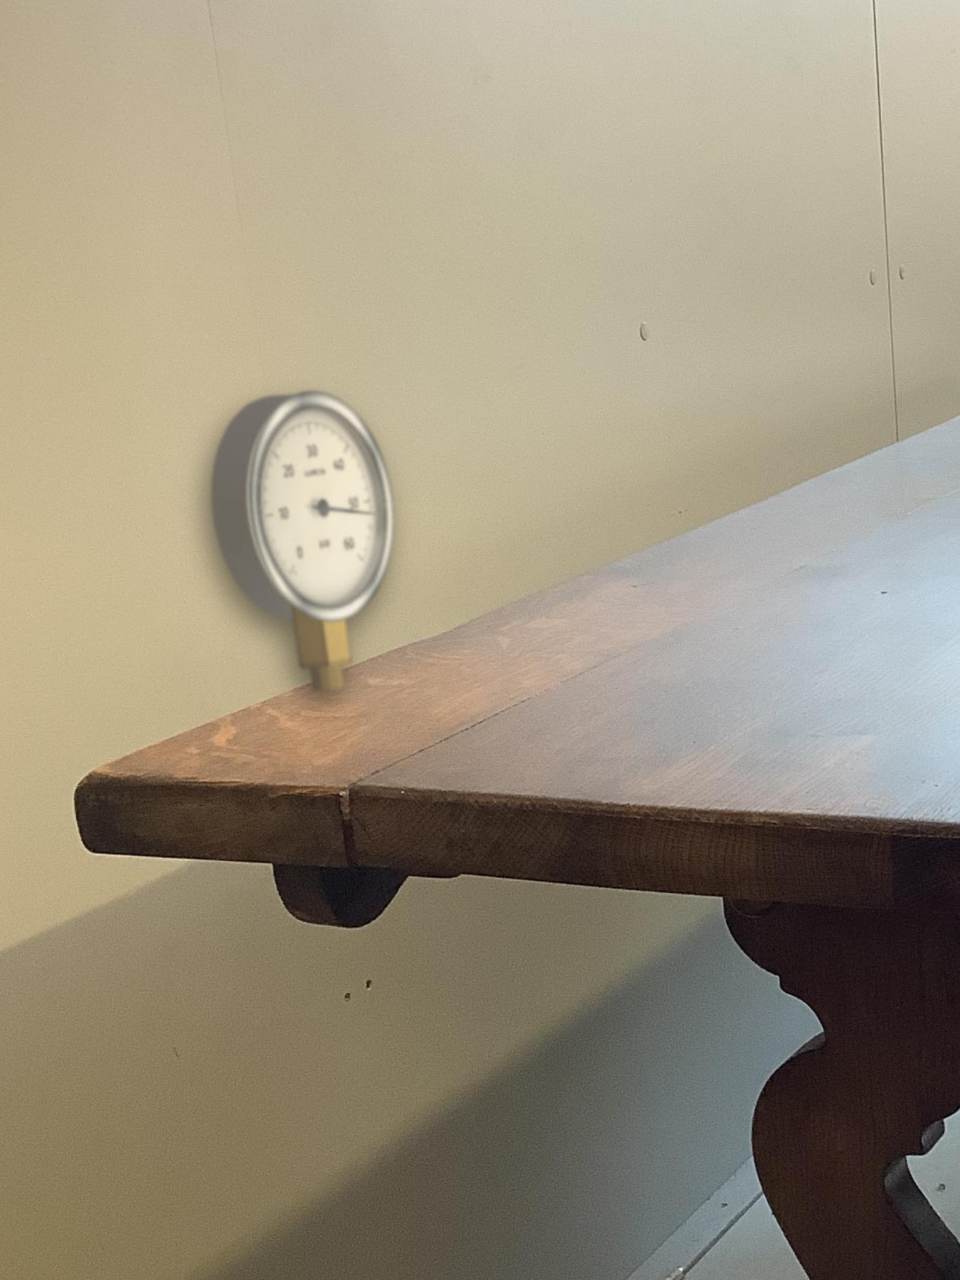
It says 52 bar
